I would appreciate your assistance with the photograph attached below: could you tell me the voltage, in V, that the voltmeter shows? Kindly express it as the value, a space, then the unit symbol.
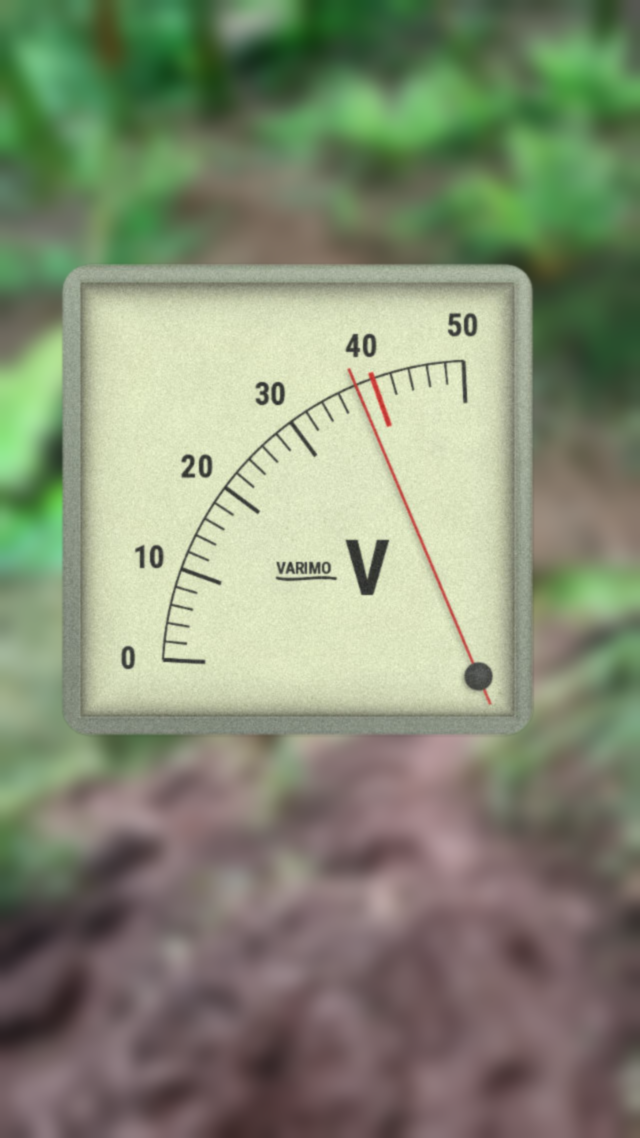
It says 38 V
